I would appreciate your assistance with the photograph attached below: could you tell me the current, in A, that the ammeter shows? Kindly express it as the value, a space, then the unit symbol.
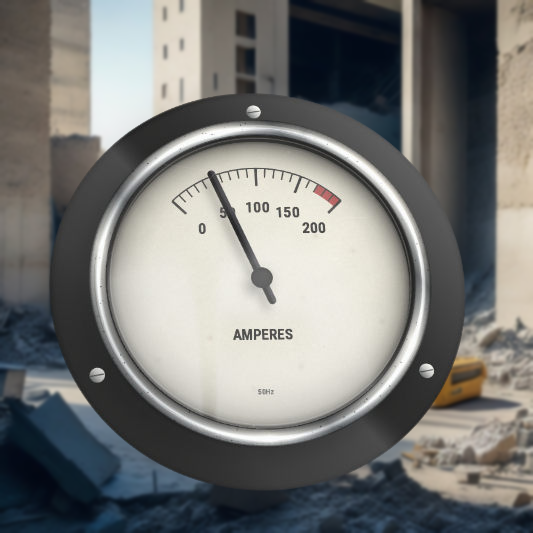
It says 50 A
